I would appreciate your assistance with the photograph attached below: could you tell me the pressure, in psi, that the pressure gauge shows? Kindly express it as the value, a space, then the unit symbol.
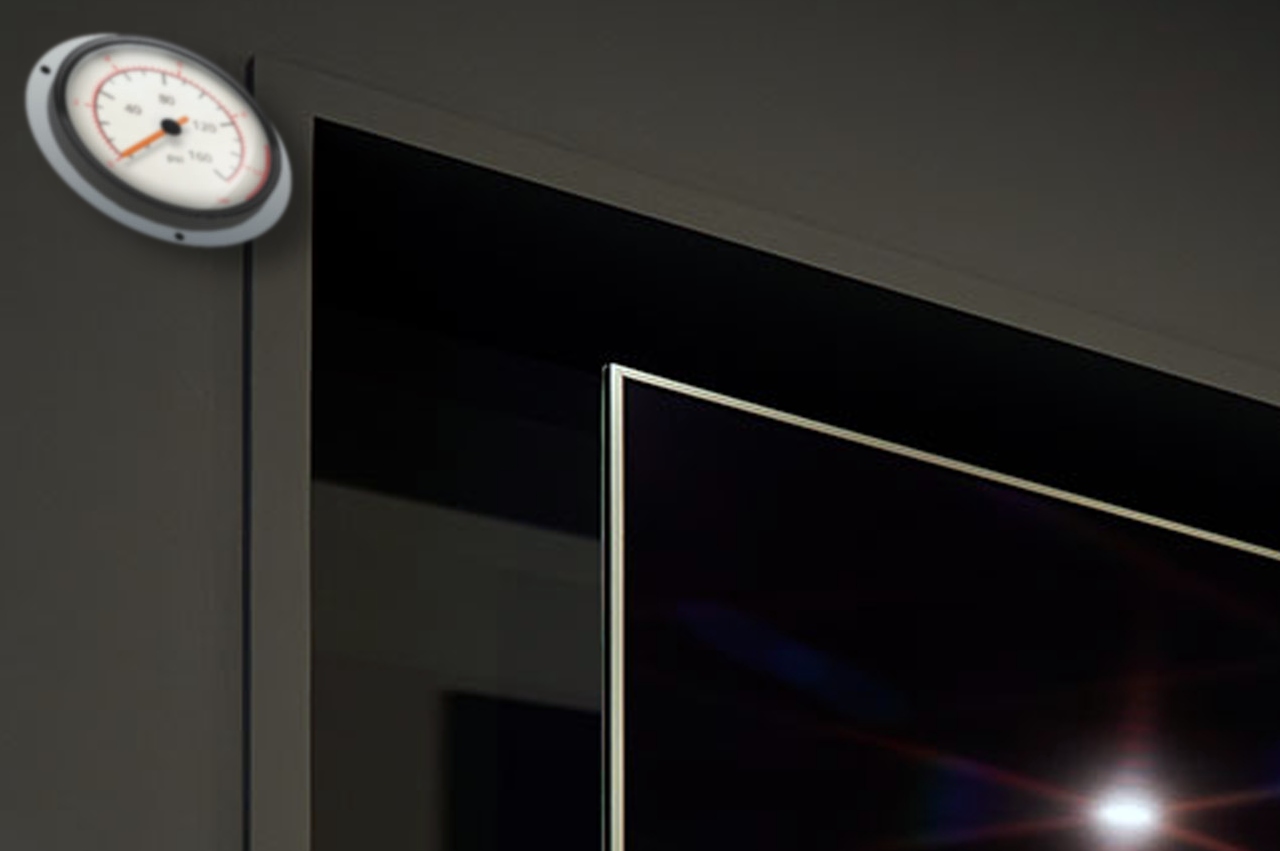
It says 0 psi
